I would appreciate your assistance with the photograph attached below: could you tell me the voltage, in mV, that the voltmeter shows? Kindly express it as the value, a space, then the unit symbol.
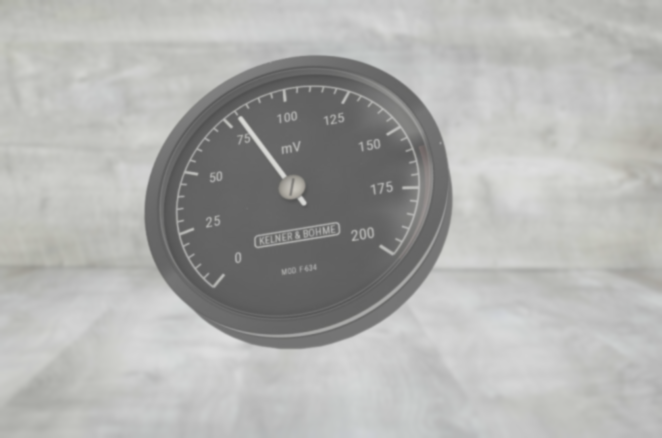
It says 80 mV
